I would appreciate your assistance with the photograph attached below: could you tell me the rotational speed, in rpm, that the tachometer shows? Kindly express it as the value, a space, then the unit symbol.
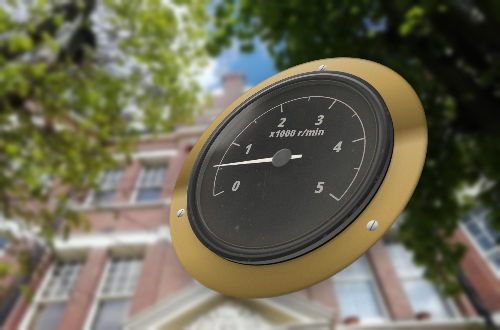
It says 500 rpm
